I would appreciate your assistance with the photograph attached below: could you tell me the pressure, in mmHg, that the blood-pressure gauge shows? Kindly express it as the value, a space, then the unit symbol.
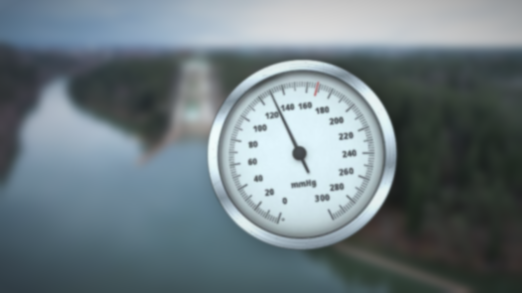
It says 130 mmHg
